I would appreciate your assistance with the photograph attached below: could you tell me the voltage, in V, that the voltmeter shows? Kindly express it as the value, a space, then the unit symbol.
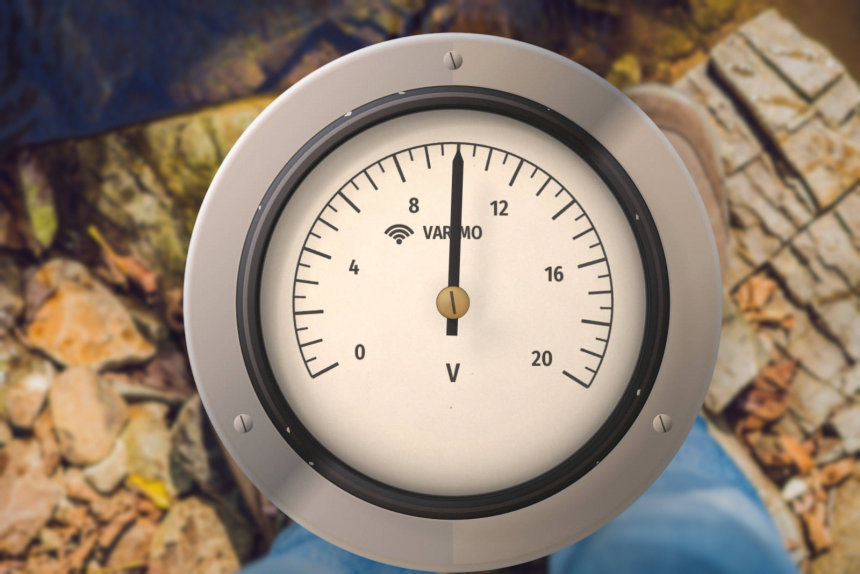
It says 10 V
